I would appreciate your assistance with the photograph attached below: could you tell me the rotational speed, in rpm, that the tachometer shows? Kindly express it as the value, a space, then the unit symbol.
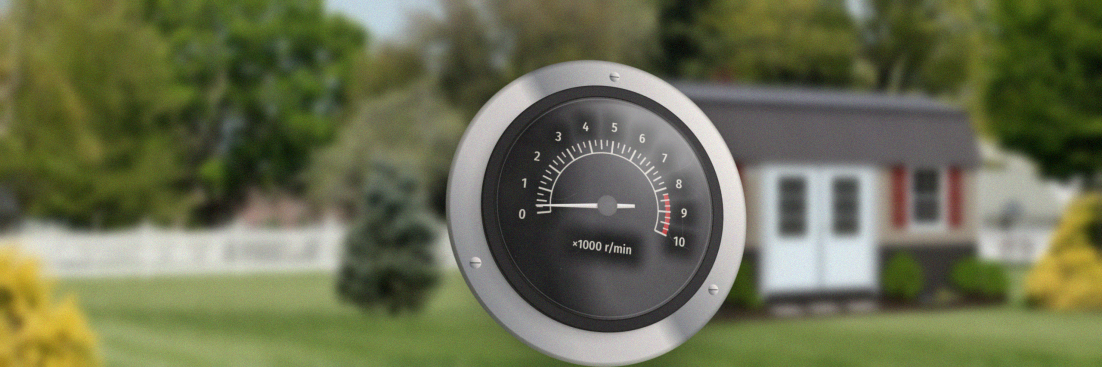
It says 250 rpm
